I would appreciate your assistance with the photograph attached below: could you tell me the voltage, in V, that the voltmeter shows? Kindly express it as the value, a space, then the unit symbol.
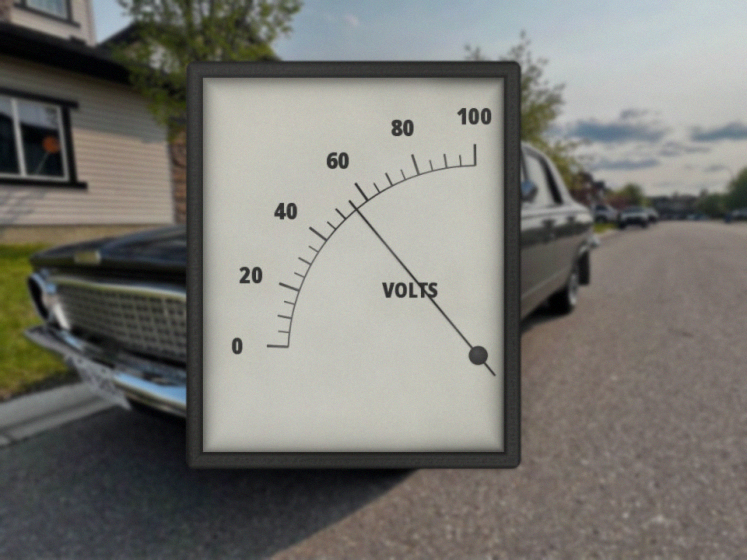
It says 55 V
